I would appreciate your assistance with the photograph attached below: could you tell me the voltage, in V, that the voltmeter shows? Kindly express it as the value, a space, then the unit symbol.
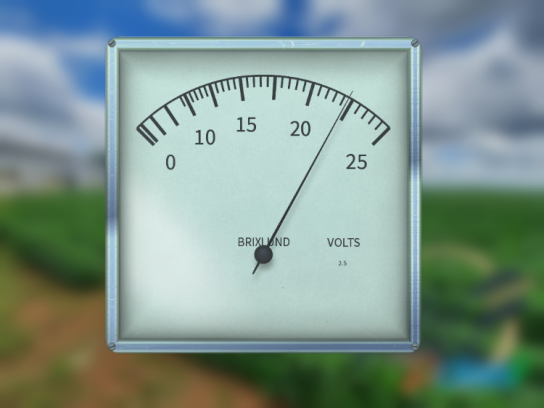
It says 22.25 V
